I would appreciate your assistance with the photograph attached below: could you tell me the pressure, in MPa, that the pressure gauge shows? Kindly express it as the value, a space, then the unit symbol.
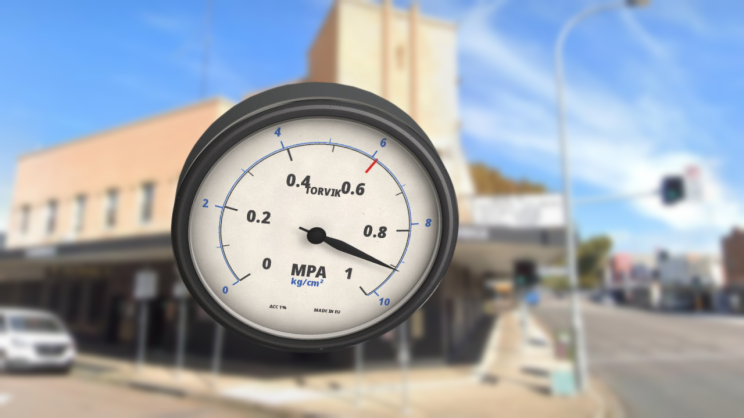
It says 0.9 MPa
